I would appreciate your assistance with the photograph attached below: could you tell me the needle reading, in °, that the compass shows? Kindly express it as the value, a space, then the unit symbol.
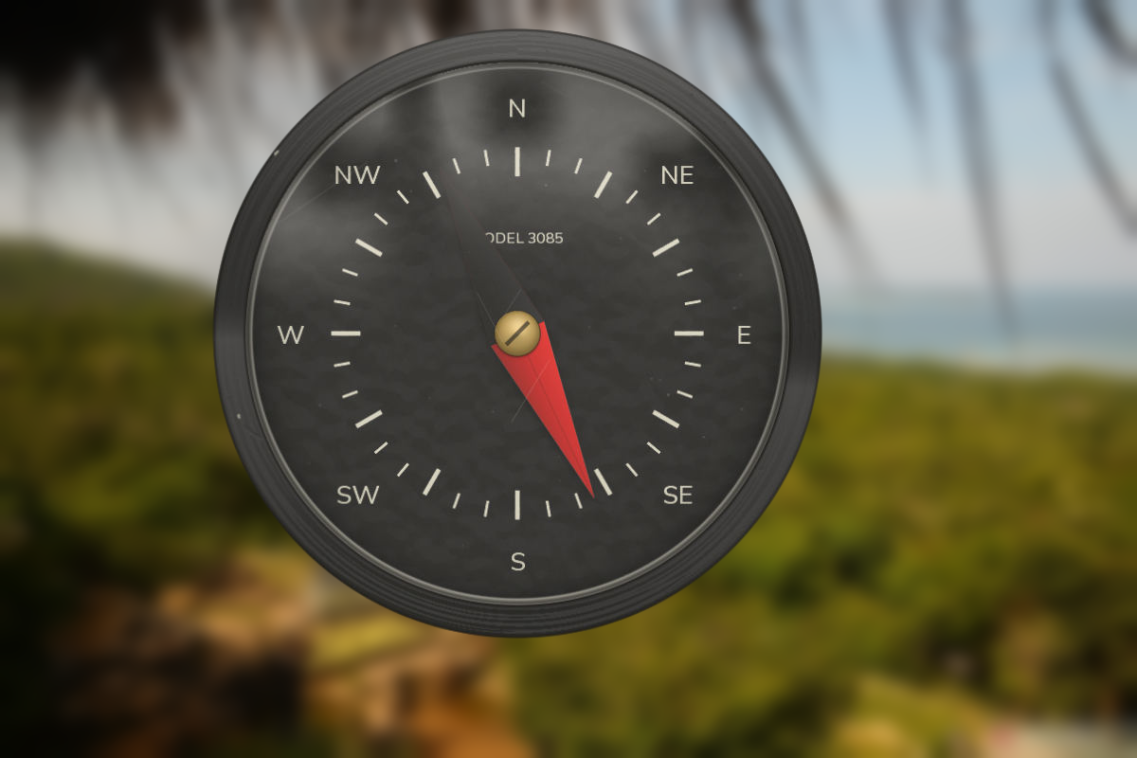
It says 155 °
